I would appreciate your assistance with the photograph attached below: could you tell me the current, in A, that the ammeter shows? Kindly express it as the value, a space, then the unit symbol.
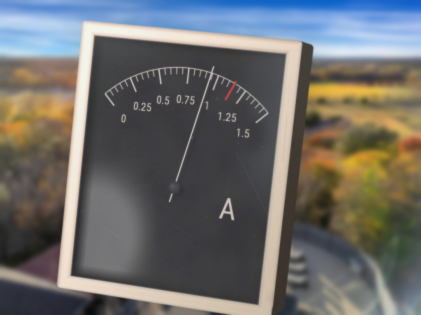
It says 0.95 A
